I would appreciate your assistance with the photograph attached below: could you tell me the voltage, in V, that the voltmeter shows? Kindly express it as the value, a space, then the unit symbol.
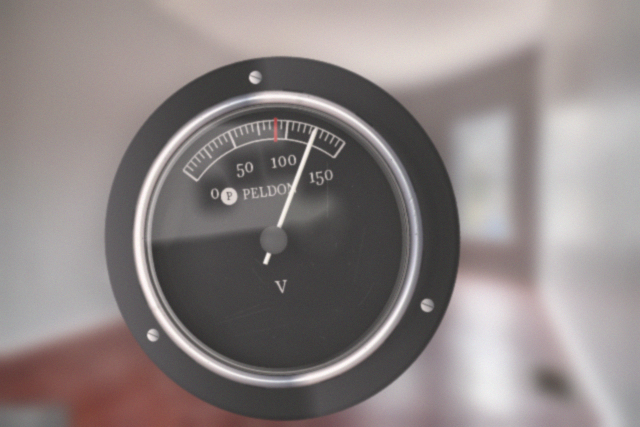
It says 125 V
